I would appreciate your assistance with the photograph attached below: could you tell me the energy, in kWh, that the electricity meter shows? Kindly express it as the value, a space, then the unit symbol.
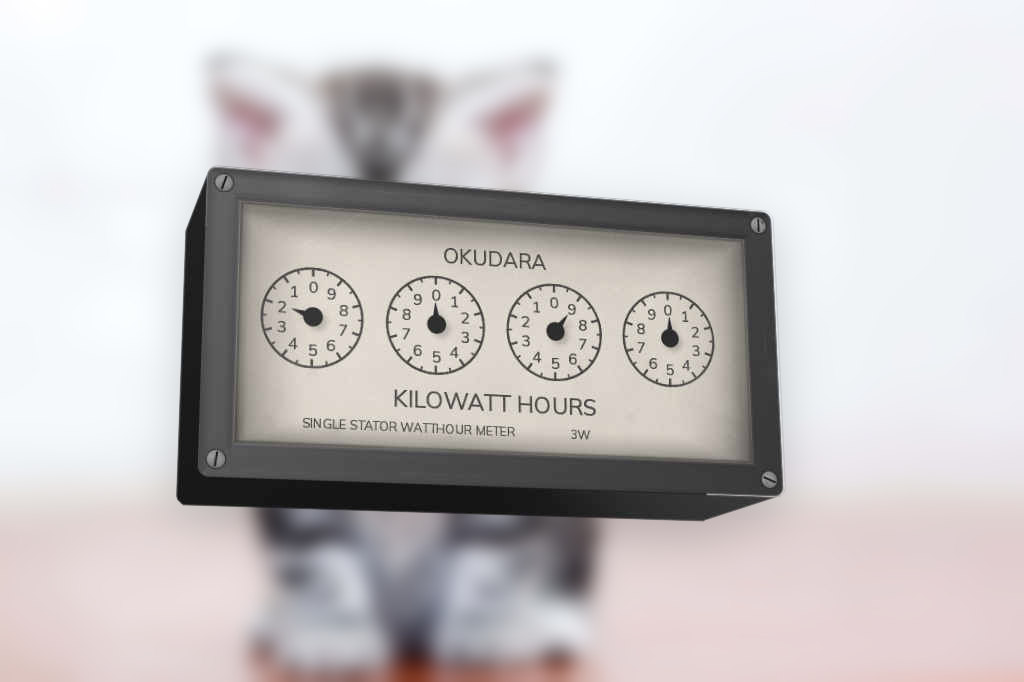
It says 1990 kWh
